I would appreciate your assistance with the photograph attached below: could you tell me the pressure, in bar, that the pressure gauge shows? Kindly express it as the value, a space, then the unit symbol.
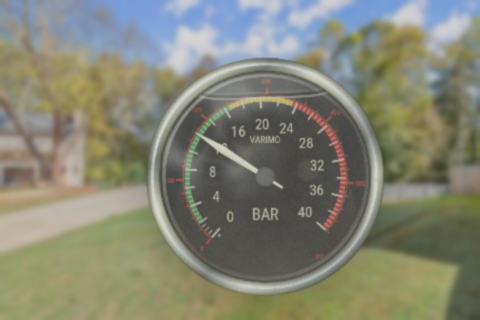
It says 12 bar
